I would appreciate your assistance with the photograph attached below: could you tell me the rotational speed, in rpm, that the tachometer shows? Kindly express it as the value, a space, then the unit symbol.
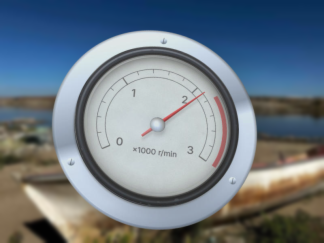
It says 2100 rpm
